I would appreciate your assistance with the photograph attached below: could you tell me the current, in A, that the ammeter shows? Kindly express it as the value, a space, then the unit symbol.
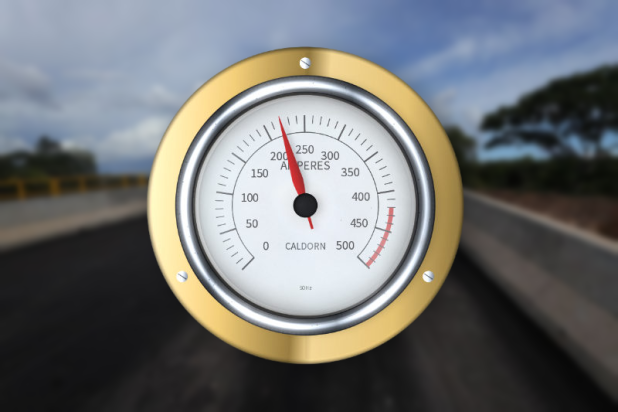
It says 220 A
